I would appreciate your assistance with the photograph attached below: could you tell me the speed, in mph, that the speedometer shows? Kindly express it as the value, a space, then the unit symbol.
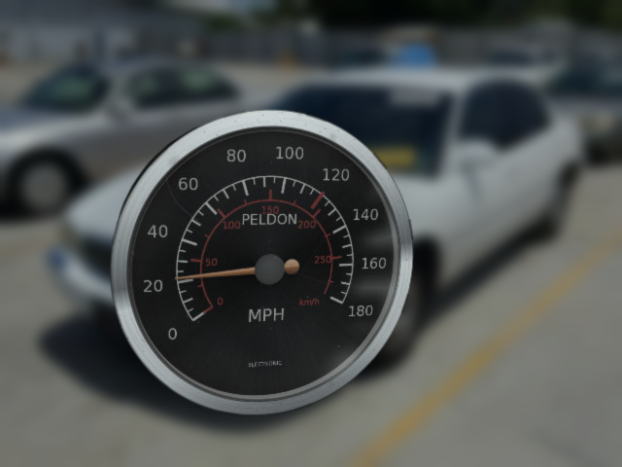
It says 22.5 mph
